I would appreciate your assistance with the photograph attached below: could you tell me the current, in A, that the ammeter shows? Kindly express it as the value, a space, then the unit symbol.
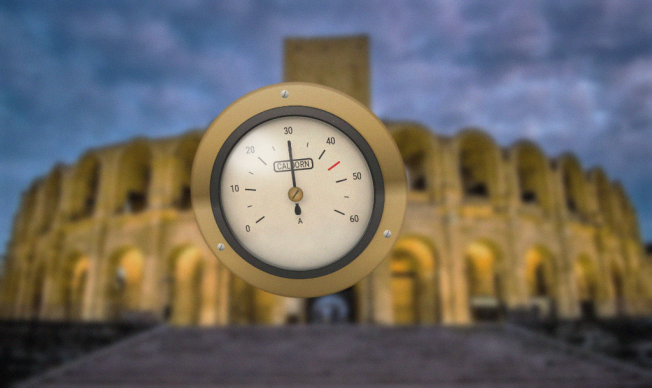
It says 30 A
